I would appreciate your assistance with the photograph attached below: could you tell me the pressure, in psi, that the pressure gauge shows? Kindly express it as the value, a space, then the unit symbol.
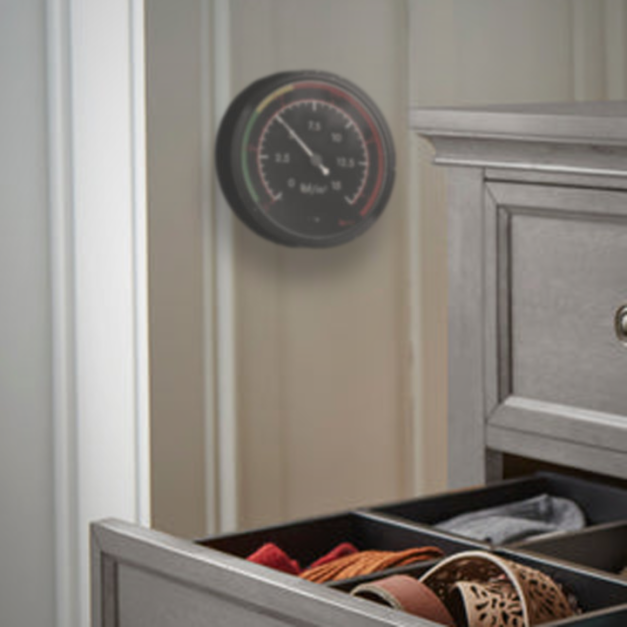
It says 5 psi
